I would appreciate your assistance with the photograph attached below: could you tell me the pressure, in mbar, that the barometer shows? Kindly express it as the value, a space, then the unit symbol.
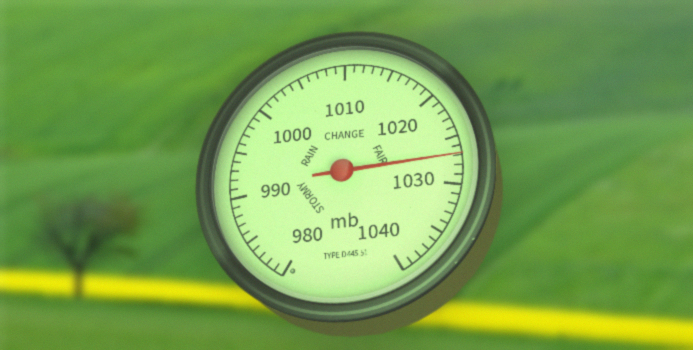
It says 1027 mbar
